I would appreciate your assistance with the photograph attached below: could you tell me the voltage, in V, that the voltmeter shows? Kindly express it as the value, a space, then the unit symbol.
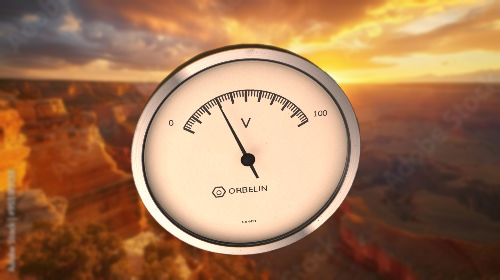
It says 30 V
